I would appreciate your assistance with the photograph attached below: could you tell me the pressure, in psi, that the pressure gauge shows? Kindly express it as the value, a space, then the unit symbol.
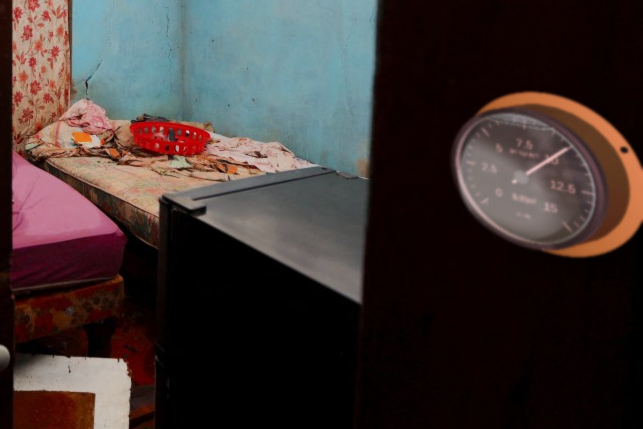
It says 10 psi
